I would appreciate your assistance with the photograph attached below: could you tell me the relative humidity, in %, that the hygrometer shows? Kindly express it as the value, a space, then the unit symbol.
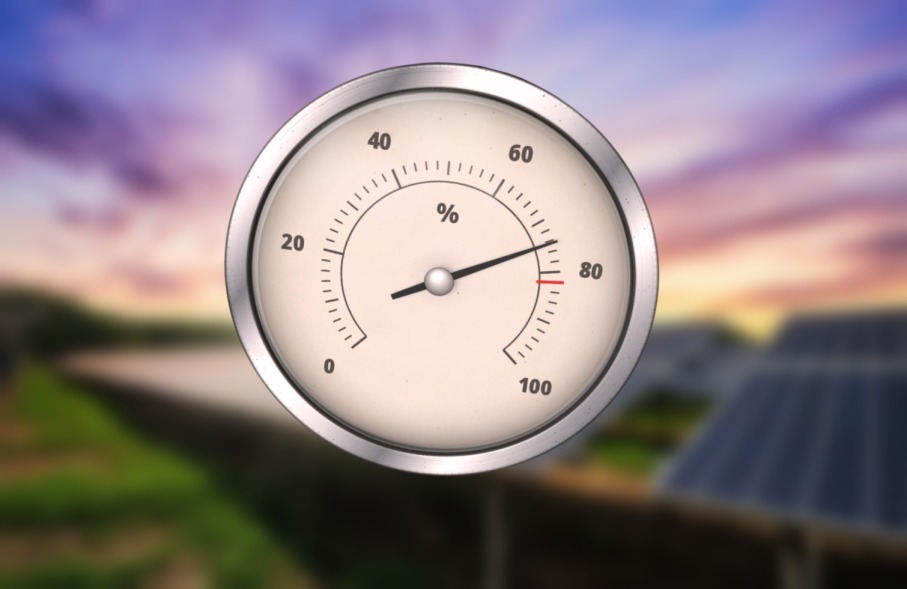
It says 74 %
